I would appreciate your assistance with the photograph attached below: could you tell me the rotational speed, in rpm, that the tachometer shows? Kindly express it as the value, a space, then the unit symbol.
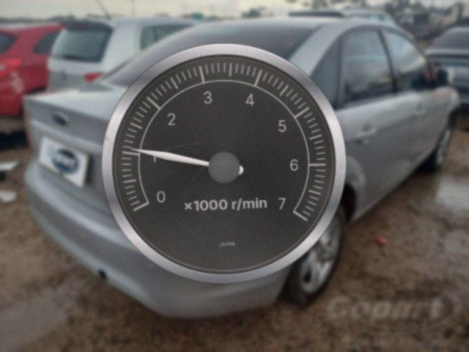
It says 1100 rpm
